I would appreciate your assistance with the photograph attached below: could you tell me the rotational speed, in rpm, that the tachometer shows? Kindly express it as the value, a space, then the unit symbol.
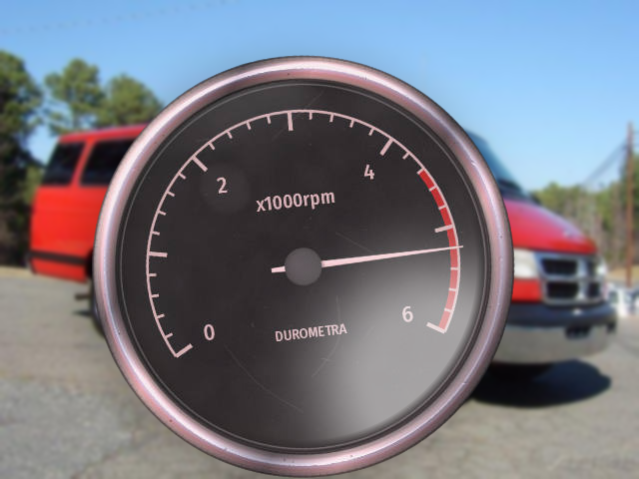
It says 5200 rpm
